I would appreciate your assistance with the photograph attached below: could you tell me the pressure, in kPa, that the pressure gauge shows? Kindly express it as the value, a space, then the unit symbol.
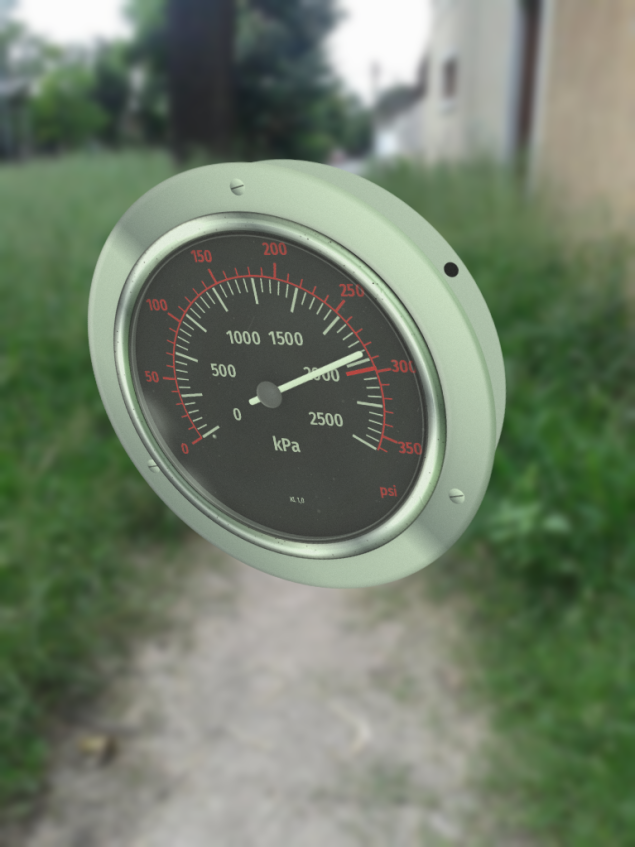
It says 1950 kPa
